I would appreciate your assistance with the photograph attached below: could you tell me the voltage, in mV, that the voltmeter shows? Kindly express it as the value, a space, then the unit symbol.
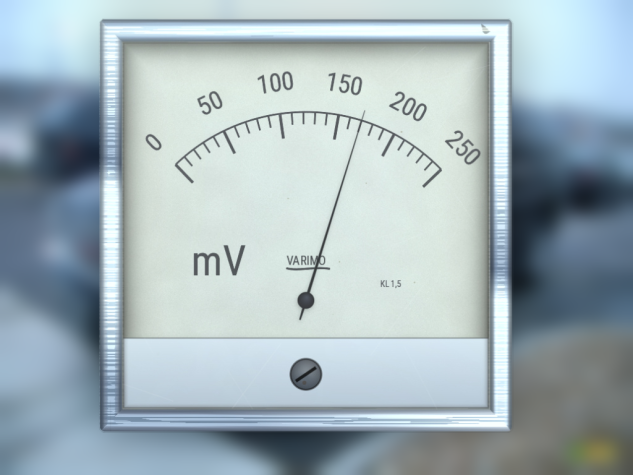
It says 170 mV
